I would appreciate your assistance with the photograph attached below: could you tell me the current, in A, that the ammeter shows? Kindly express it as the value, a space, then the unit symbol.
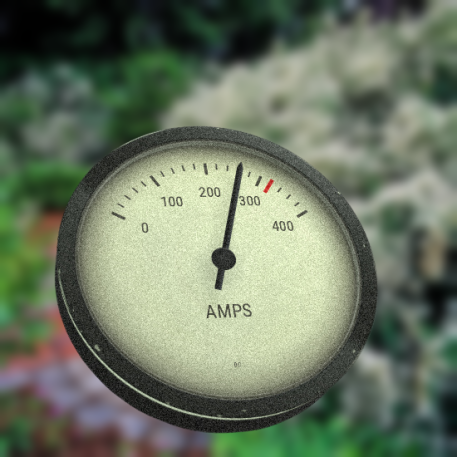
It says 260 A
